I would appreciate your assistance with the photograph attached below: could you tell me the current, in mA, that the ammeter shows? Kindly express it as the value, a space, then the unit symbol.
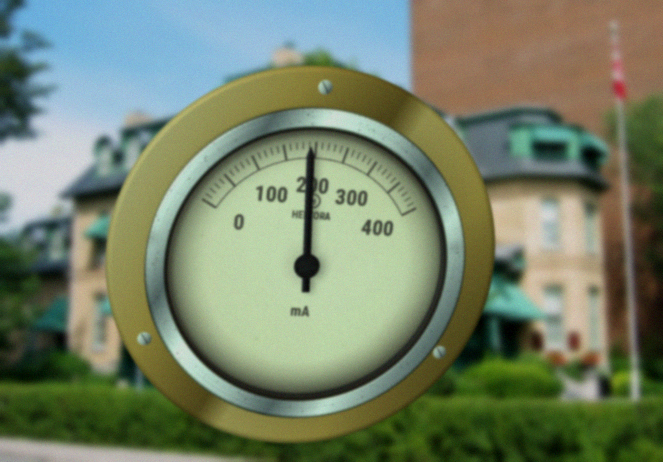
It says 190 mA
